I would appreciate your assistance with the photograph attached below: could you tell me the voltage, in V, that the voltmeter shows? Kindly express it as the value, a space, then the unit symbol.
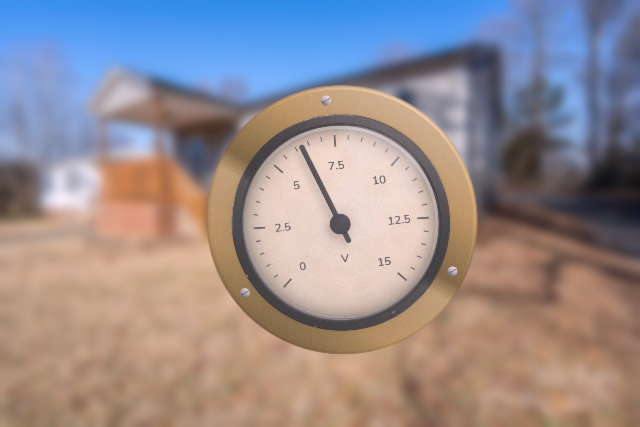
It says 6.25 V
